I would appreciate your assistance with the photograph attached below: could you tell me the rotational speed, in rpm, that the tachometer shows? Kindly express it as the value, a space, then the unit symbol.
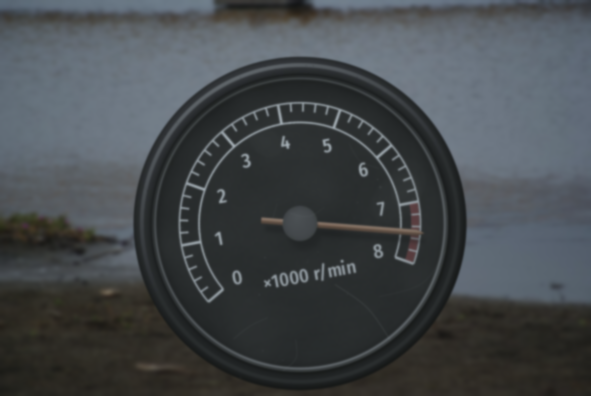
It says 7500 rpm
